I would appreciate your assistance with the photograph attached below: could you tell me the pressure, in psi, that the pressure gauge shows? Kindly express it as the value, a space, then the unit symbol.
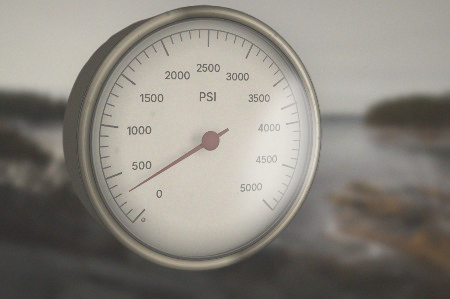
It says 300 psi
